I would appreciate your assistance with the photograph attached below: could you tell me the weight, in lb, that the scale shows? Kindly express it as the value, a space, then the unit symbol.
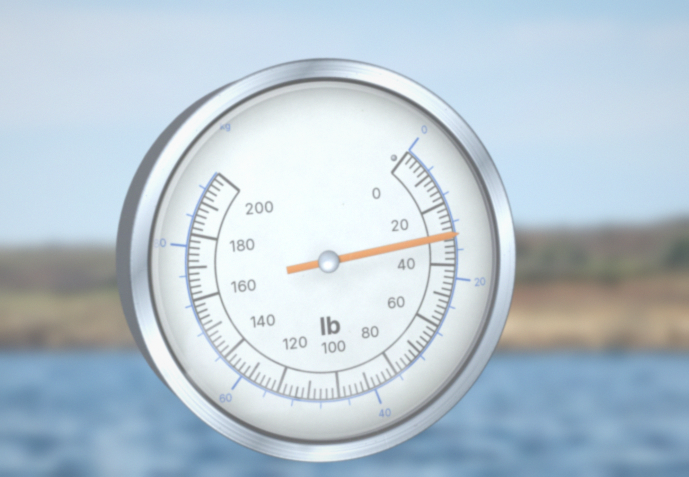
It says 30 lb
